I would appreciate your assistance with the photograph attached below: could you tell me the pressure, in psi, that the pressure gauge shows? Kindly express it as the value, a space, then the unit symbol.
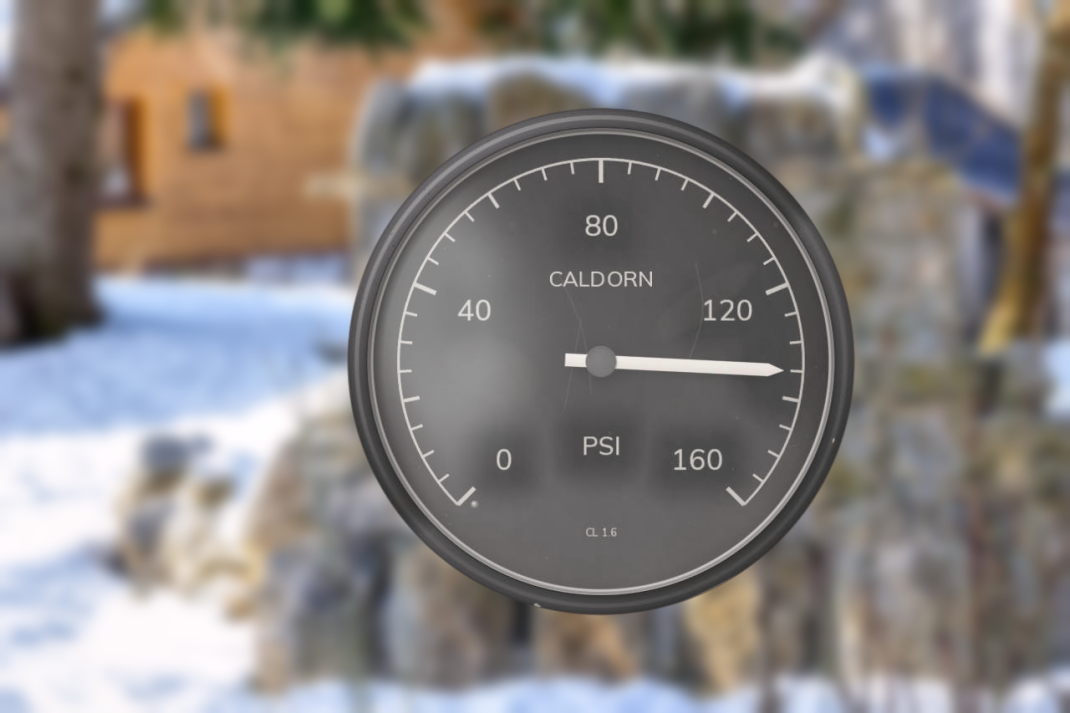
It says 135 psi
